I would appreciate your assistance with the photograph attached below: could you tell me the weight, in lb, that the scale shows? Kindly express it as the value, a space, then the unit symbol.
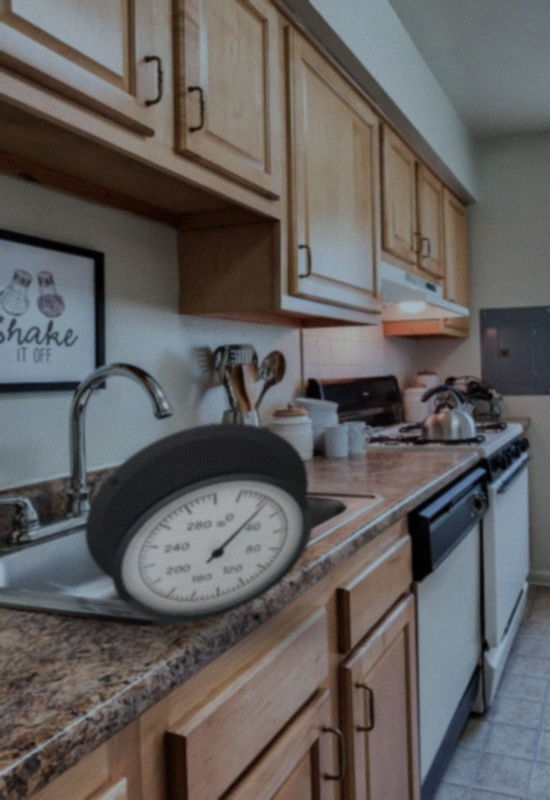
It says 20 lb
